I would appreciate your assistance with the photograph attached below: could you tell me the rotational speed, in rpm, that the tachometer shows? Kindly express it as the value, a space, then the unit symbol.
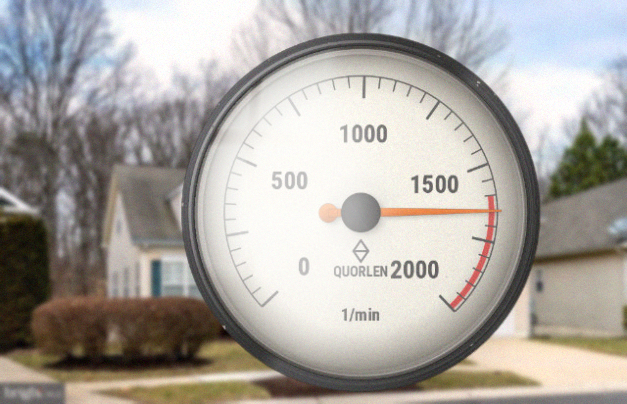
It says 1650 rpm
